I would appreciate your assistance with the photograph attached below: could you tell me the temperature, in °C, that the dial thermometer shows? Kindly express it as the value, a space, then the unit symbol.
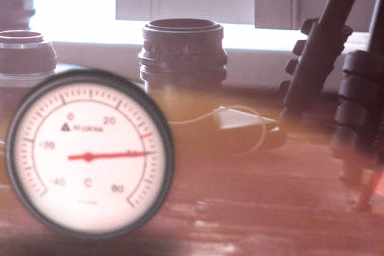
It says 40 °C
